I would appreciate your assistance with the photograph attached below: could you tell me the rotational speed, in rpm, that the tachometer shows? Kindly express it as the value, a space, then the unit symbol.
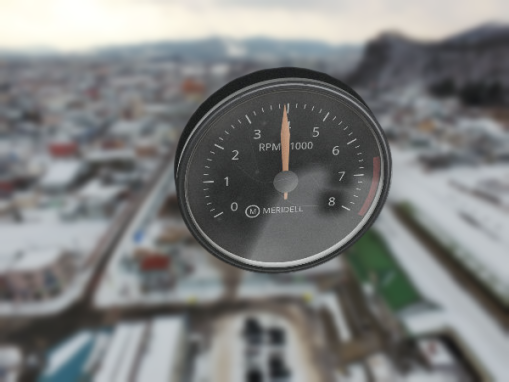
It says 3900 rpm
